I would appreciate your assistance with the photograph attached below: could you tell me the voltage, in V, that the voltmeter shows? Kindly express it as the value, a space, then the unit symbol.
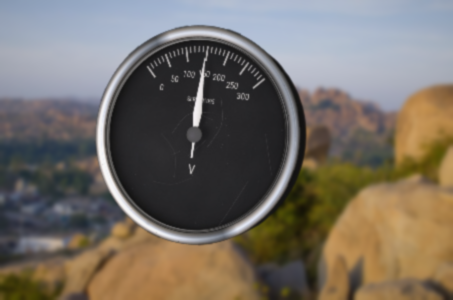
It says 150 V
